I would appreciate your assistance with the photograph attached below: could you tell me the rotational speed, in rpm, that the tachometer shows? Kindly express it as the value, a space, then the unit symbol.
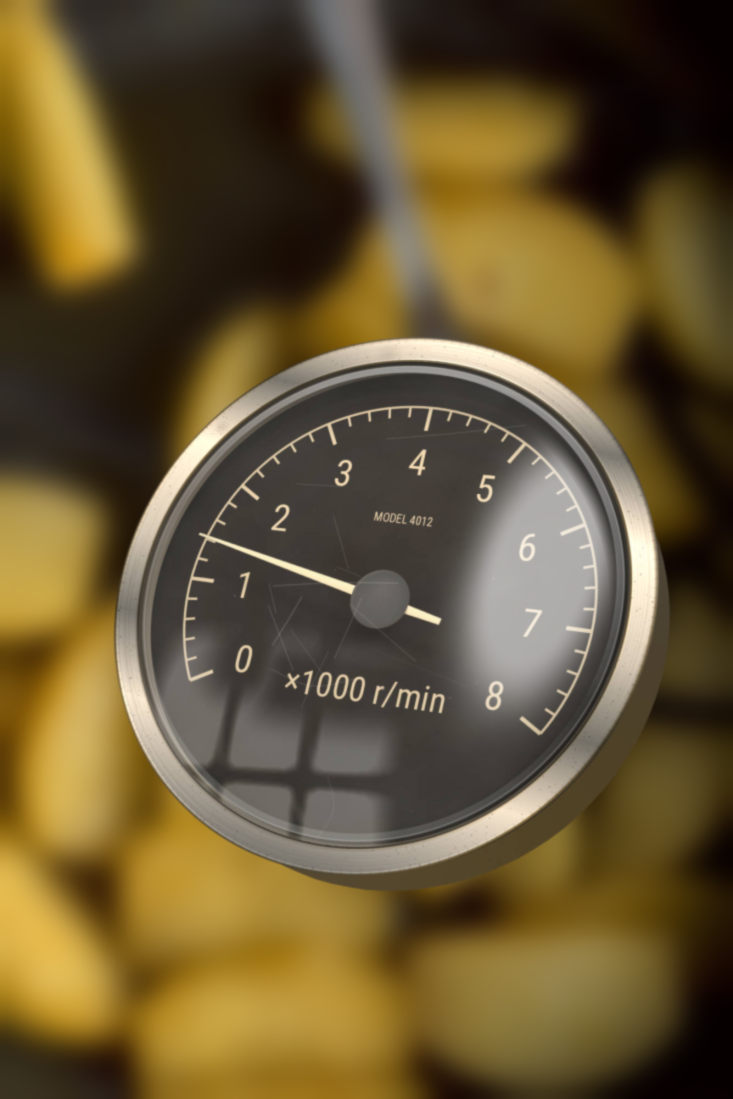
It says 1400 rpm
